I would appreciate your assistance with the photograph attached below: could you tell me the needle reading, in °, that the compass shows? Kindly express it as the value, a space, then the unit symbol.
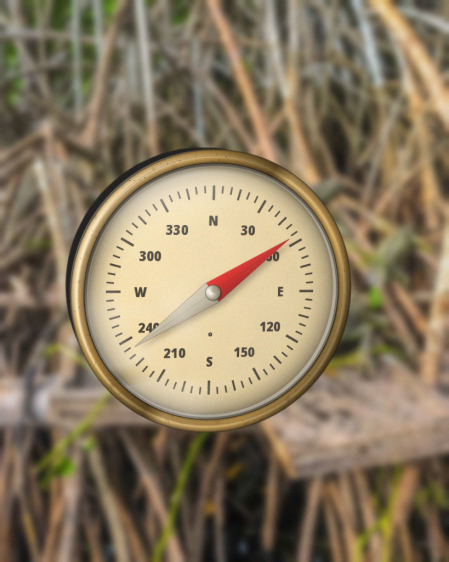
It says 55 °
